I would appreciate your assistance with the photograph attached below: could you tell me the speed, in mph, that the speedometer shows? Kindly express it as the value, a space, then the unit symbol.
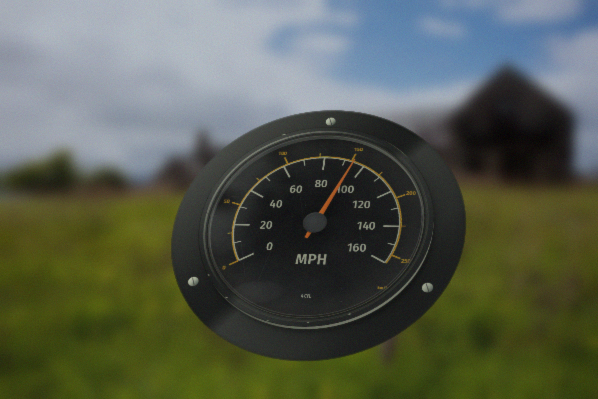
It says 95 mph
